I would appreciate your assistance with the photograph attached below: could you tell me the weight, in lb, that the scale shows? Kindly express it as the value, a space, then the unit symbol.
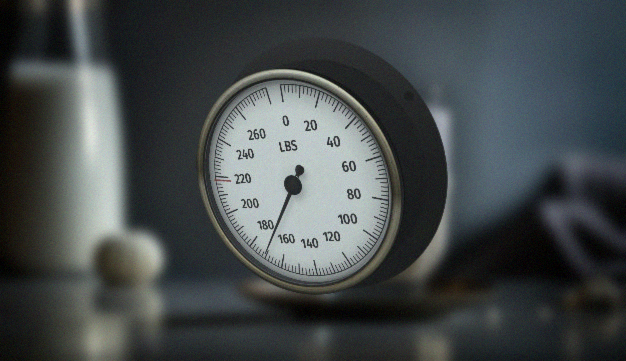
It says 170 lb
